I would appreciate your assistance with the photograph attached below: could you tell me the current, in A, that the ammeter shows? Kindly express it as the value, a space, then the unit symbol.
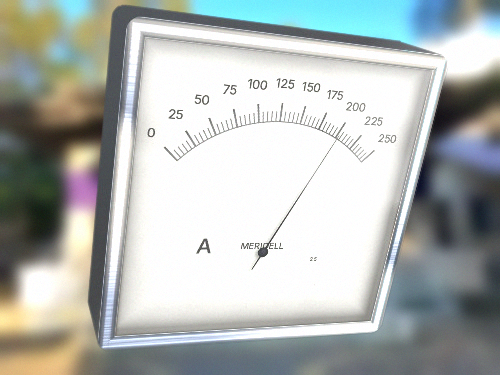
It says 200 A
